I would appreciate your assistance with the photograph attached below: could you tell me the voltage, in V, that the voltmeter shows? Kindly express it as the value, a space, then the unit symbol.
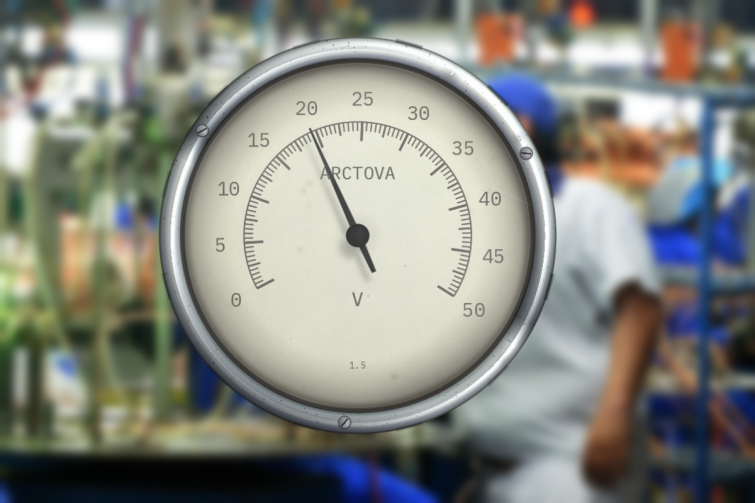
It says 19.5 V
